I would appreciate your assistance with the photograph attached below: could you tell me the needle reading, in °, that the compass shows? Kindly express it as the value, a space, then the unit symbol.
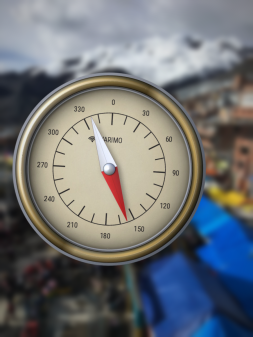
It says 157.5 °
